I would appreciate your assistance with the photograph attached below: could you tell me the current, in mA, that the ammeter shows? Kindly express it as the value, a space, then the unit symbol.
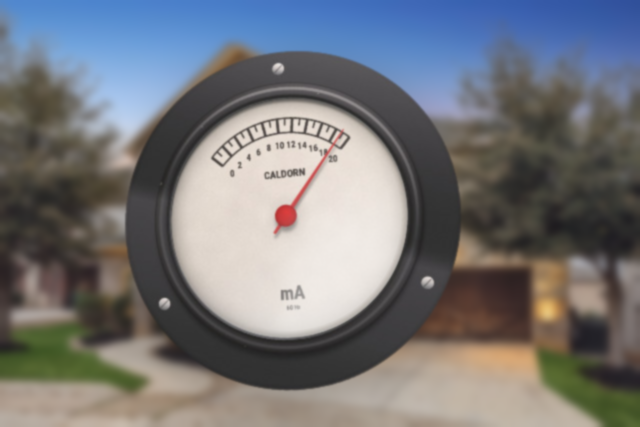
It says 19 mA
